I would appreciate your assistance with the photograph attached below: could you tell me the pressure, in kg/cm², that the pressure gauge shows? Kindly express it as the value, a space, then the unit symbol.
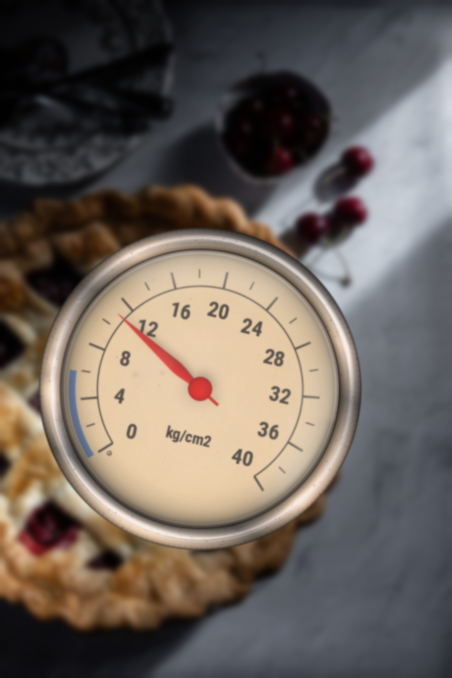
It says 11 kg/cm²
